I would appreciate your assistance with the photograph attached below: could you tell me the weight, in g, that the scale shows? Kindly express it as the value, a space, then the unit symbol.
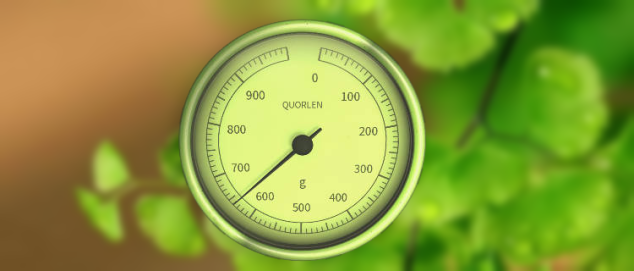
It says 640 g
